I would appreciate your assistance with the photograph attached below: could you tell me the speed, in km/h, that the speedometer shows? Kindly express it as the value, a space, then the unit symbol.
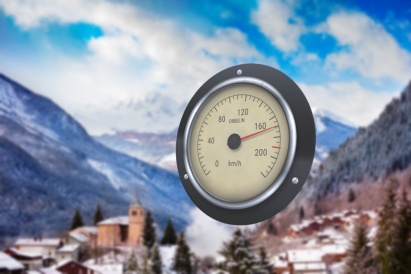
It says 170 km/h
